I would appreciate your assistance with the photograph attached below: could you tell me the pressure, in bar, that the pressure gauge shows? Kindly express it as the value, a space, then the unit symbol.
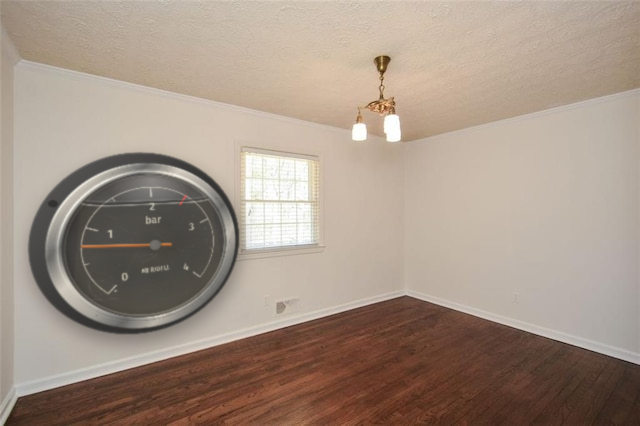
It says 0.75 bar
